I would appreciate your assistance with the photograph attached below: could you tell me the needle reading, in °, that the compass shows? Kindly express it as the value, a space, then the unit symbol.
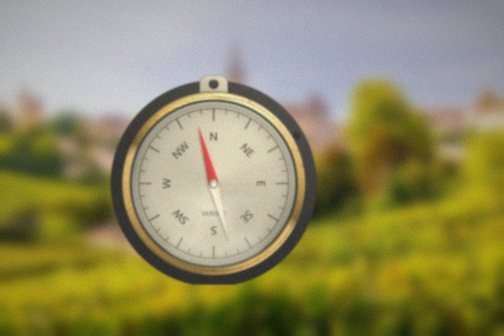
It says 345 °
